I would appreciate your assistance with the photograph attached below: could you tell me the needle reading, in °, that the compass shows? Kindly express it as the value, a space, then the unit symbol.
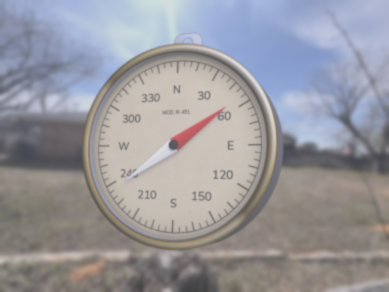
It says 55 °
